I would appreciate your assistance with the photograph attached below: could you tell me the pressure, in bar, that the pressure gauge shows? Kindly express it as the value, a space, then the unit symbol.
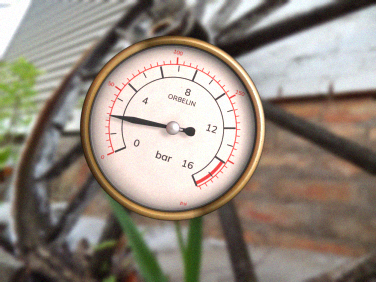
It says 2 bar
